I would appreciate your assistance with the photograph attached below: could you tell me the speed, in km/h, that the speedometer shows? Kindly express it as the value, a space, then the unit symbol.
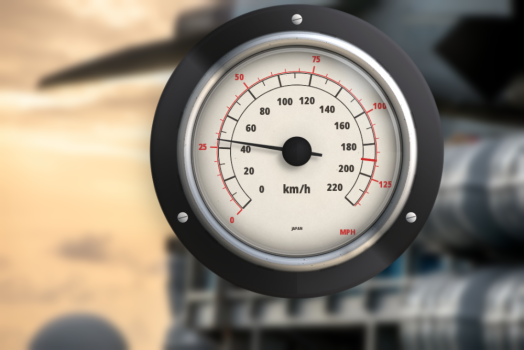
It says 45 km/h
